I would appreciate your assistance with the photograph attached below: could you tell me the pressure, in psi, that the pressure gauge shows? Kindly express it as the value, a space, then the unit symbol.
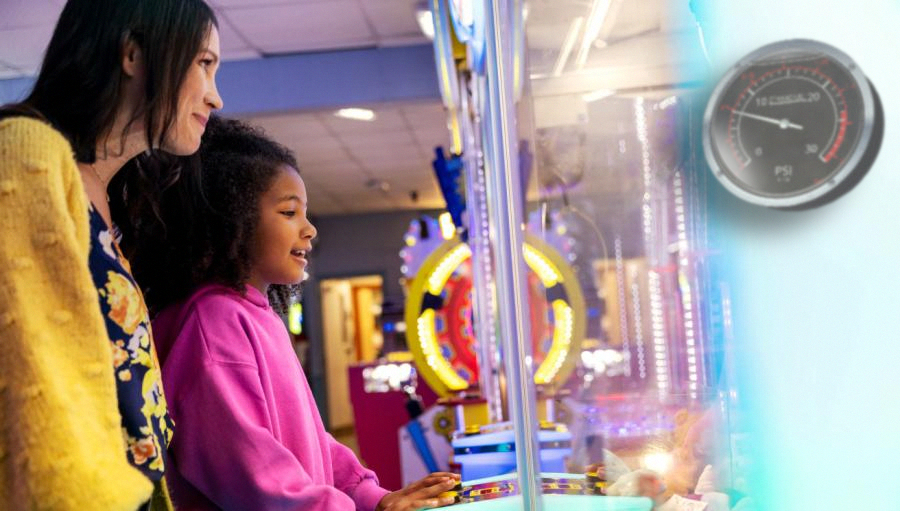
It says 7 psi
